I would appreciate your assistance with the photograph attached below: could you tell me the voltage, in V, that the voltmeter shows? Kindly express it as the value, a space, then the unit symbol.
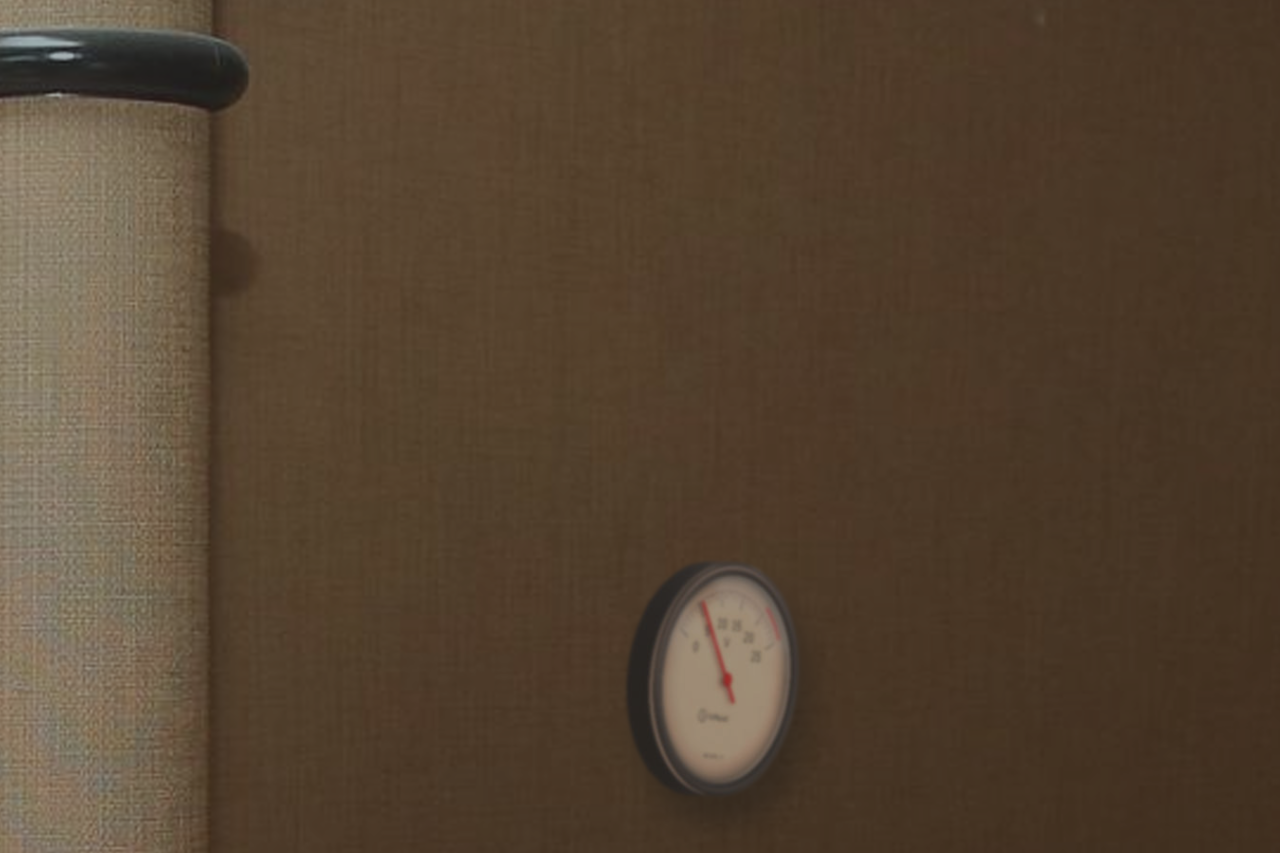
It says 5 V
